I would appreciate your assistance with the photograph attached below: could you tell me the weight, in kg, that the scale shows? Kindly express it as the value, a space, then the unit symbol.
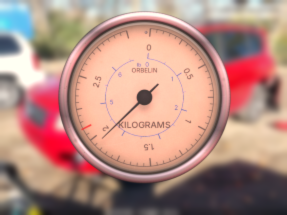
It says 1.95 kg
